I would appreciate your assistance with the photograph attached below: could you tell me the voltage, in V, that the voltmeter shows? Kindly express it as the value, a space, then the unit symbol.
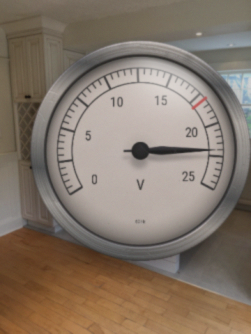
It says 22 V
